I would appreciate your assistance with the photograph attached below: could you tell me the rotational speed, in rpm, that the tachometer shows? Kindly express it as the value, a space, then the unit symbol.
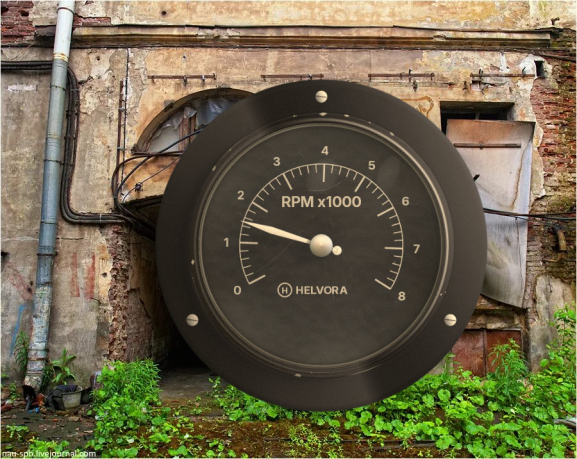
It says 1500 rpm
